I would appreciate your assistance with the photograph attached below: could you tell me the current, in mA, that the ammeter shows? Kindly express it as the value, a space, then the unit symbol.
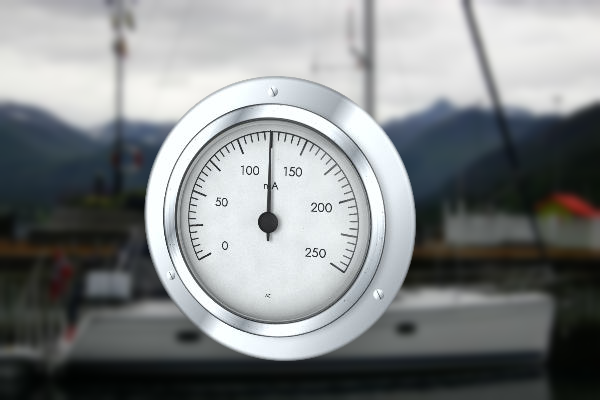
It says 125 mA
